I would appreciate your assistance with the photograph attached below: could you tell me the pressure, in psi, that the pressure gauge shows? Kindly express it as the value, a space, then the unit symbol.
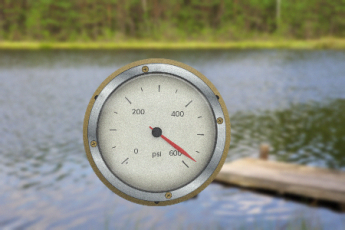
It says 575 psi
